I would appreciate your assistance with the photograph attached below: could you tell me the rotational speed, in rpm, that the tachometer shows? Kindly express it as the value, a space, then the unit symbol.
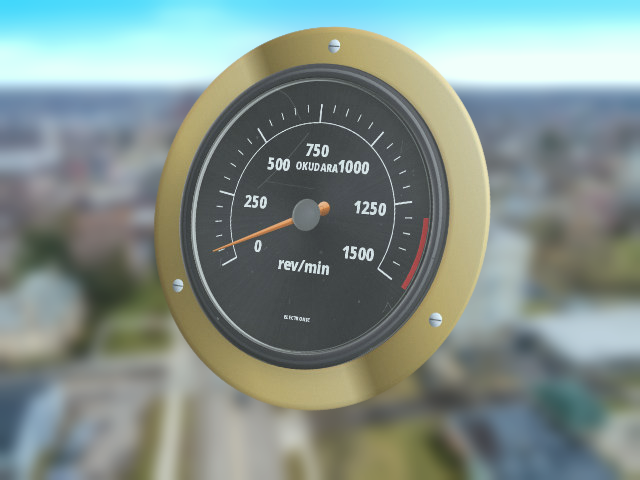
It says 50 rpm
